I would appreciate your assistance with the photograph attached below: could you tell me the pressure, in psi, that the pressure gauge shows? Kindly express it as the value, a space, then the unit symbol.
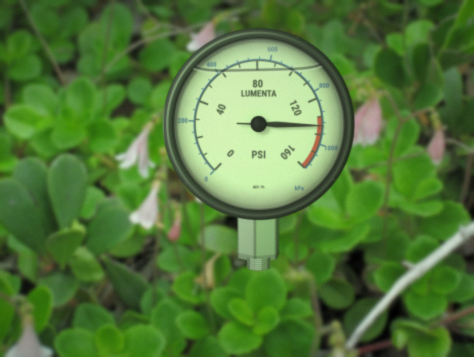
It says 135 psi
